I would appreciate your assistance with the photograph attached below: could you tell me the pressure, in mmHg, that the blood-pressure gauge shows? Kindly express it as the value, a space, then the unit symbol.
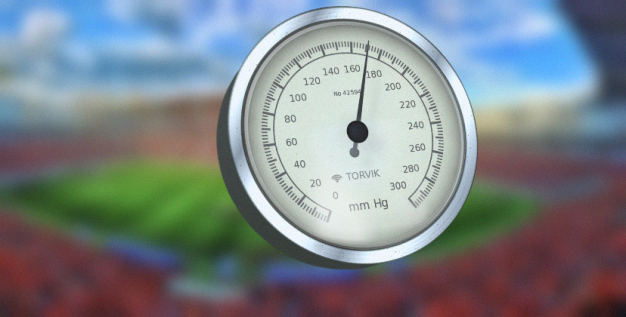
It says 170 mmHg
